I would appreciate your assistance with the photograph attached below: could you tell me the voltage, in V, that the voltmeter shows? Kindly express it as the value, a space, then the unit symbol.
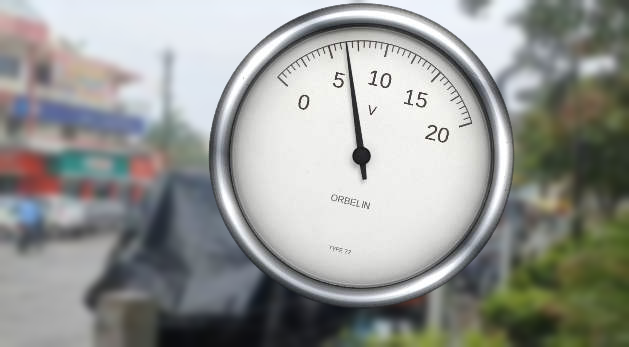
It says 6.5 V
